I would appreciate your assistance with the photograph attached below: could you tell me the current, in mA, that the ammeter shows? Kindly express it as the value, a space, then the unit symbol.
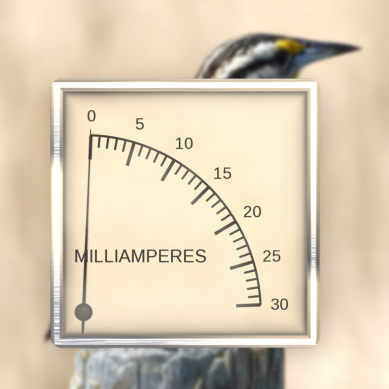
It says 0 mA
